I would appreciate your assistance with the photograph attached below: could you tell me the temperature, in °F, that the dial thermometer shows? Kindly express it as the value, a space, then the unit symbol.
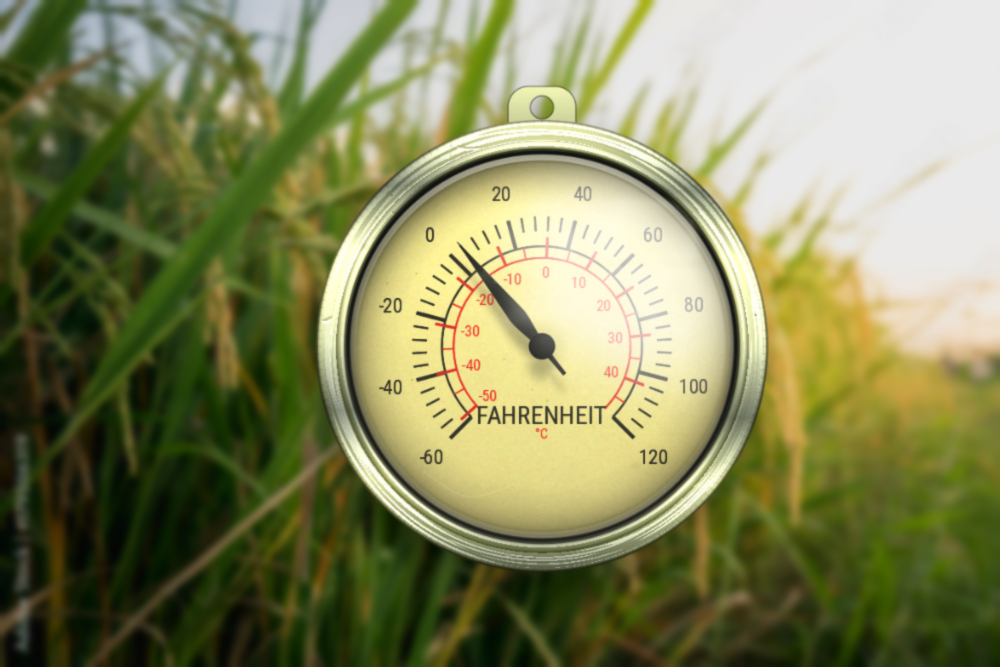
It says 4 °F
